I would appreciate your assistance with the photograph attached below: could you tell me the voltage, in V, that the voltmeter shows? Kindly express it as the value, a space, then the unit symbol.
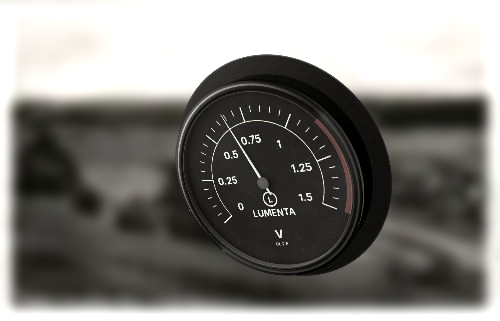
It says 0.65 V
